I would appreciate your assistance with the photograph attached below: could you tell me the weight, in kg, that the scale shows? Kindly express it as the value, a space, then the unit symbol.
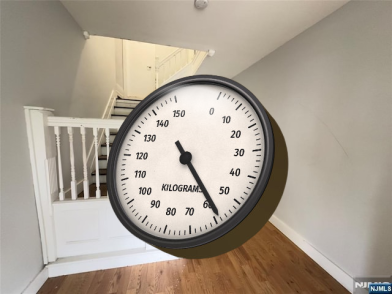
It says 58 kg
